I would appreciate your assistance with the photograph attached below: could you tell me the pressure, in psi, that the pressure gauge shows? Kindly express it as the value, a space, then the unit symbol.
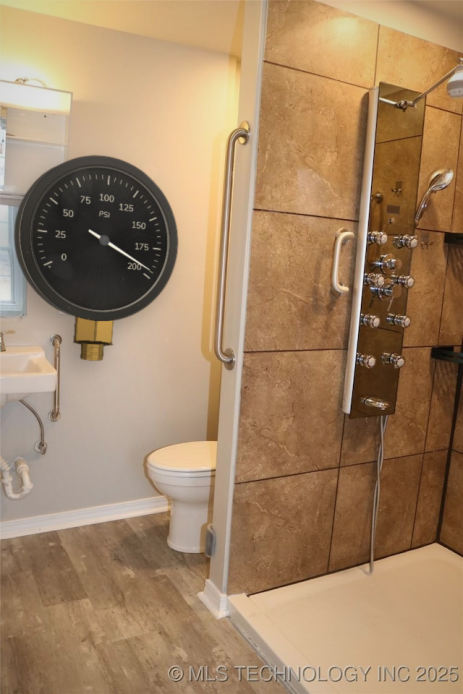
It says 195 psi
